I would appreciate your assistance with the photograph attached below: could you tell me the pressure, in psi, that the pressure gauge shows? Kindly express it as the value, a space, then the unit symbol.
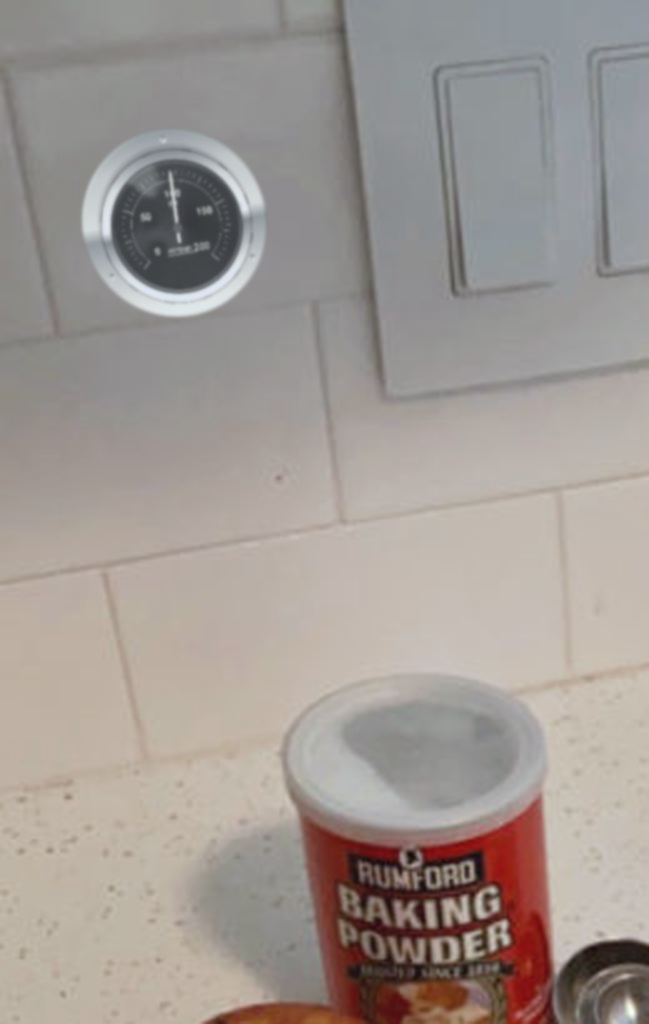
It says 100 psi
